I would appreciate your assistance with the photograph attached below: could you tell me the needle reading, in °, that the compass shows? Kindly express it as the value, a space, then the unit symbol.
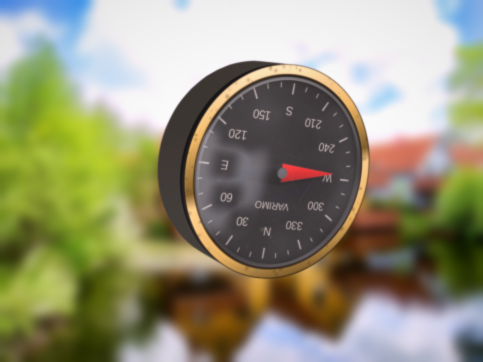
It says 265 °
